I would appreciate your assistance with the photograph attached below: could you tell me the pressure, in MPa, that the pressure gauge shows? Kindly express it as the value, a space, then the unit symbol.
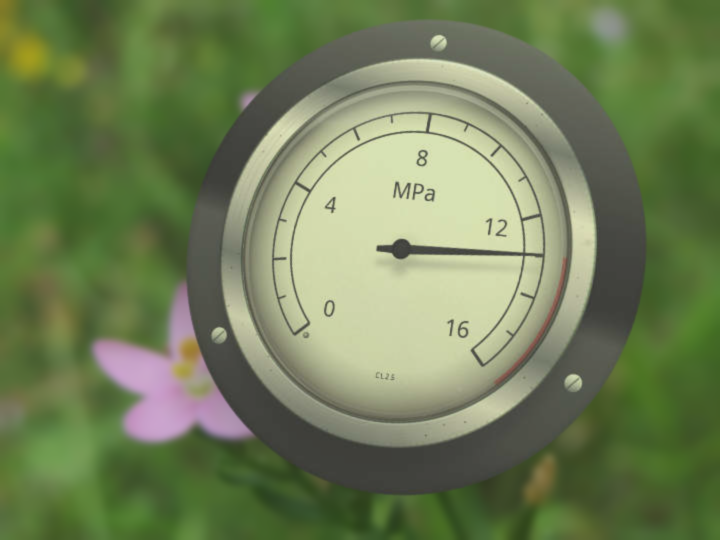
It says 13 MPa
